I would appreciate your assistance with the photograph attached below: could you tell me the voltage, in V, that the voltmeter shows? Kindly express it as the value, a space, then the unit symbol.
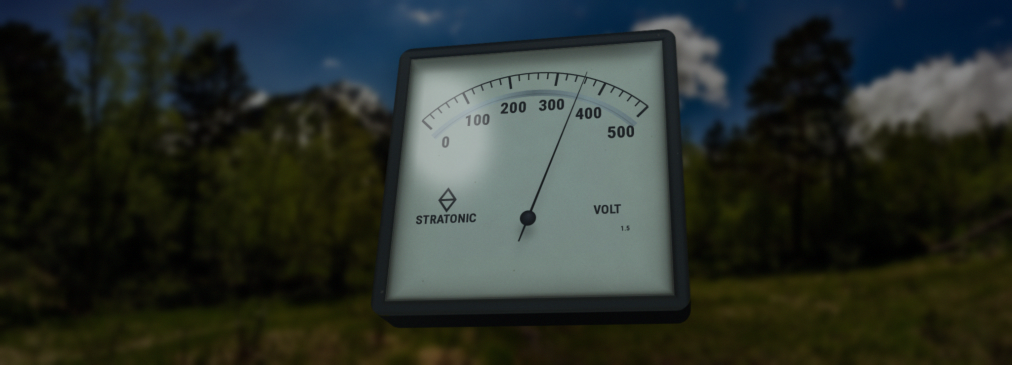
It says 360 V
